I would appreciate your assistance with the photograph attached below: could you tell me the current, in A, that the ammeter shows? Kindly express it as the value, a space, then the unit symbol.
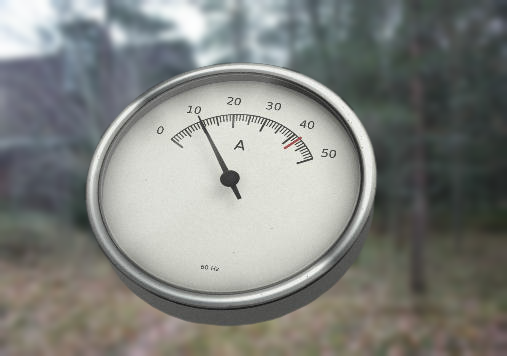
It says 10 A
